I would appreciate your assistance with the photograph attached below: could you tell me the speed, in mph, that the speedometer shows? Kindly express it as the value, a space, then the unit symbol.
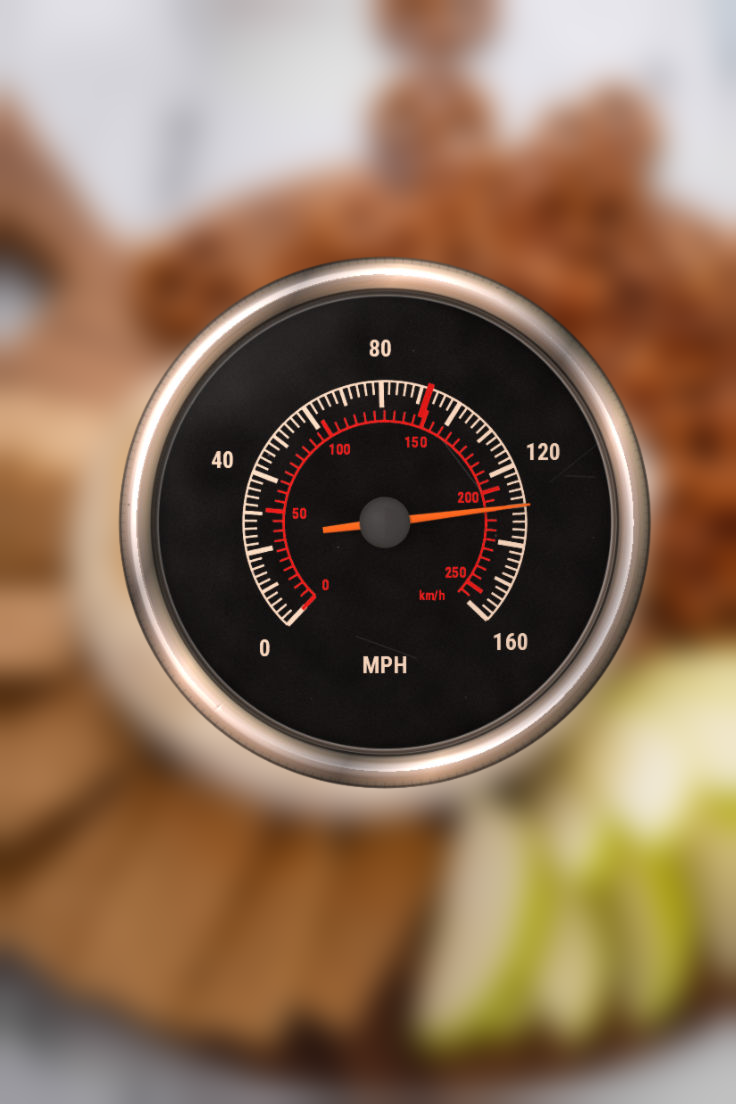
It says 130 mph
